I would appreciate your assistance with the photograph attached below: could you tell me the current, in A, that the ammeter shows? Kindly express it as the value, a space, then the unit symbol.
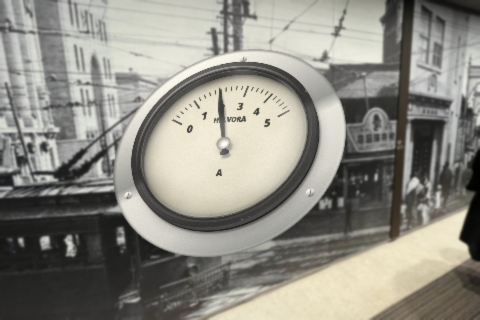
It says 2 A
